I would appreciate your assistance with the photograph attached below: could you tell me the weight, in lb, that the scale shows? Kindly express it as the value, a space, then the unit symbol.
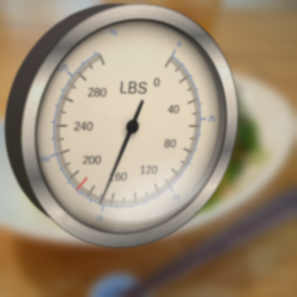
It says 170 lb
